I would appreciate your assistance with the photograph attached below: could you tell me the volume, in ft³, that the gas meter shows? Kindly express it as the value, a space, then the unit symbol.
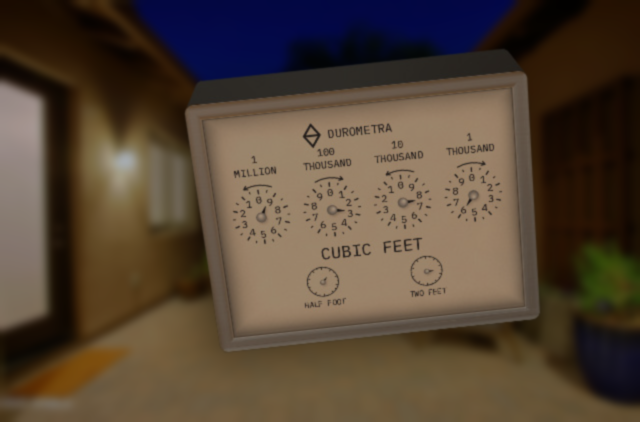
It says 927600 ft³
